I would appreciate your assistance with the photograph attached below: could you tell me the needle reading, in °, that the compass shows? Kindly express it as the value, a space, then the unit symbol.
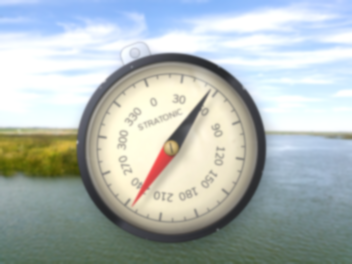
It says 235 °
